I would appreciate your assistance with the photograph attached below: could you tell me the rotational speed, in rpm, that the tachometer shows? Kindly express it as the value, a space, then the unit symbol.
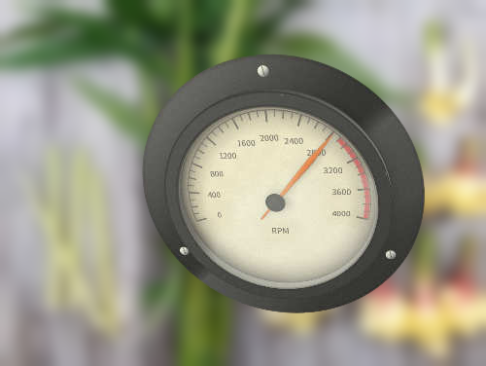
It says 2800 rpm
